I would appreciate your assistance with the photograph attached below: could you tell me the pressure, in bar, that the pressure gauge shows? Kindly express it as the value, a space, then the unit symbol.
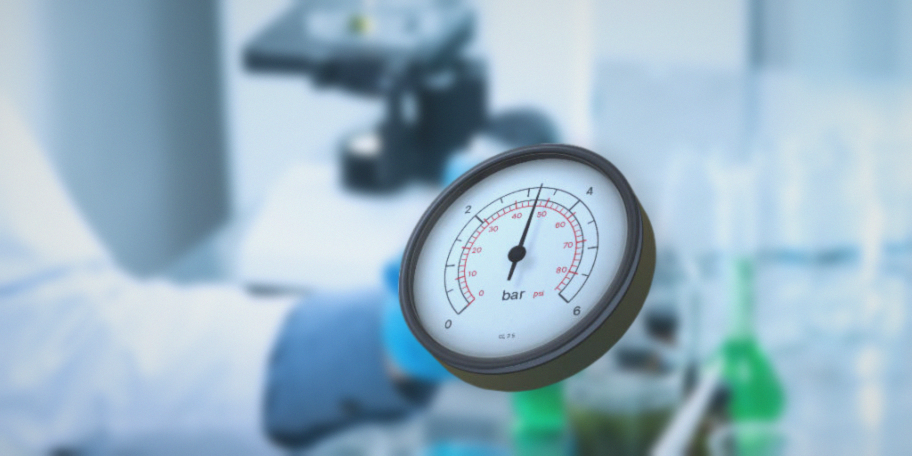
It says 3.25 bar
